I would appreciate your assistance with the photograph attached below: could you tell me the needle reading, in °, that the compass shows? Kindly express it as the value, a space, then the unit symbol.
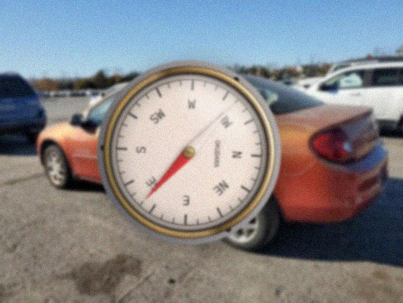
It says 130 °
